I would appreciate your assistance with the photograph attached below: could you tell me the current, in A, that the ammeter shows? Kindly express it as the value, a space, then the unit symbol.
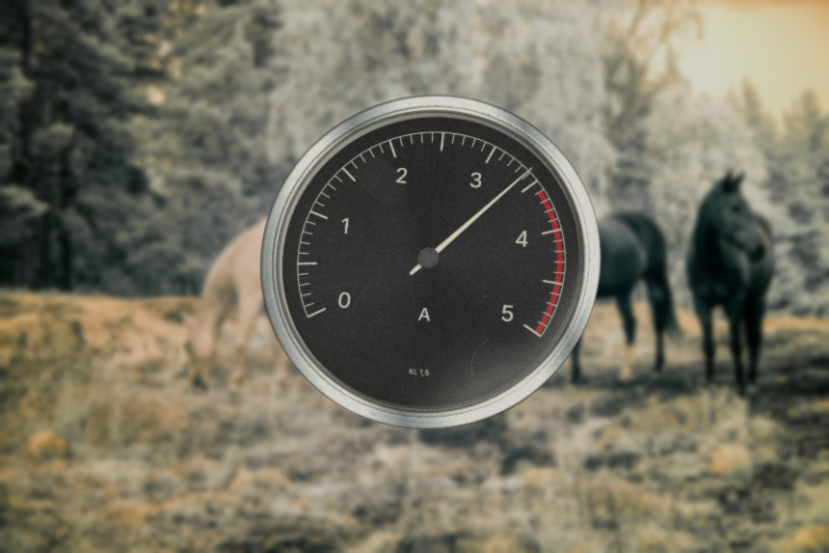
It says 3.4 A
